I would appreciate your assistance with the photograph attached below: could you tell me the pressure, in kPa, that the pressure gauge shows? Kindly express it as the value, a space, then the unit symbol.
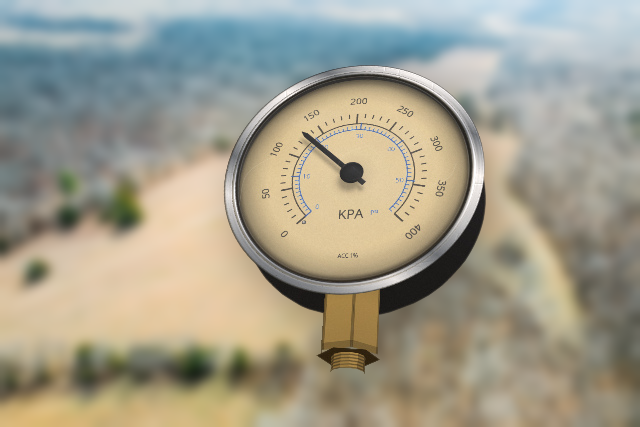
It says 130 kPa
